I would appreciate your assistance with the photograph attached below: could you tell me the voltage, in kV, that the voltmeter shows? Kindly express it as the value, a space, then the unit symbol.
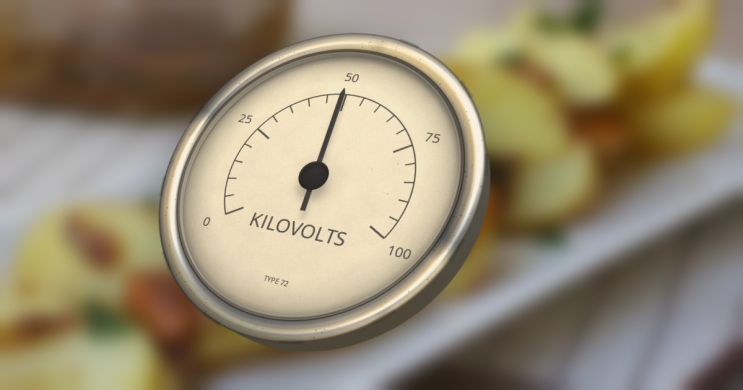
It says 50 kV
